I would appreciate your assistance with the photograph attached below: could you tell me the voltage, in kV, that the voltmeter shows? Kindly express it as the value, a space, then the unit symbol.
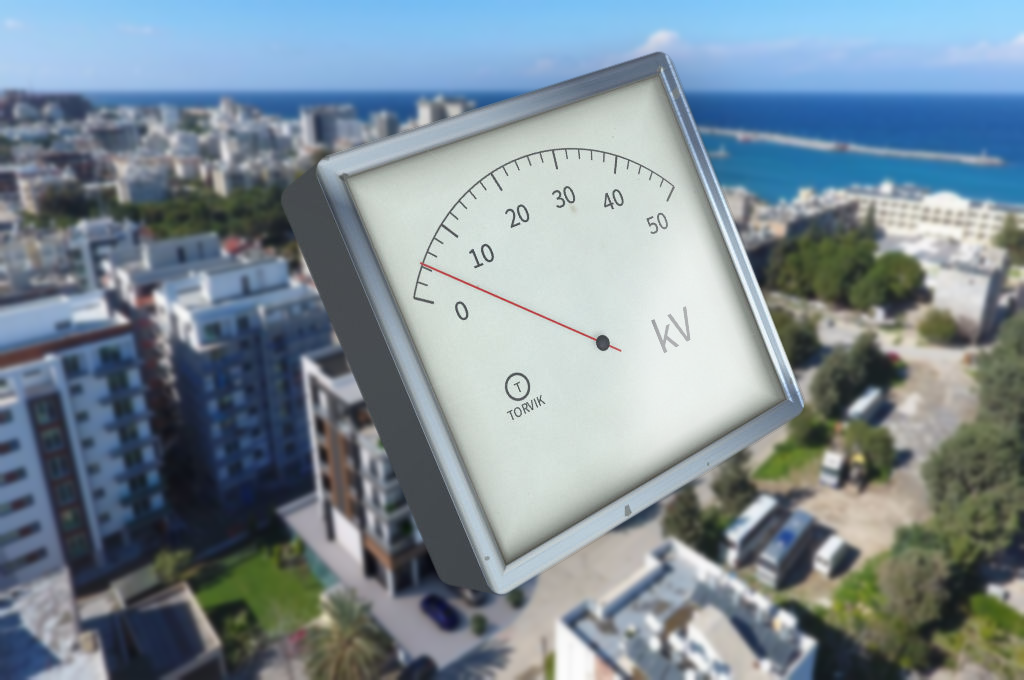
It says 4 kV
